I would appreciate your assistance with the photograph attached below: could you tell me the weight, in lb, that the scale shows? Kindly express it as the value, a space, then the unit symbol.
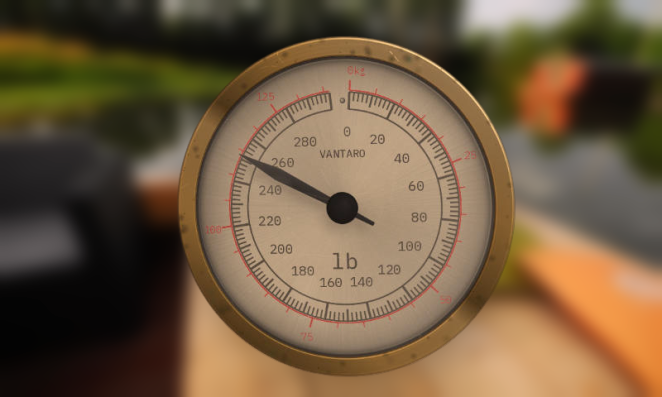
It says 252 lb
